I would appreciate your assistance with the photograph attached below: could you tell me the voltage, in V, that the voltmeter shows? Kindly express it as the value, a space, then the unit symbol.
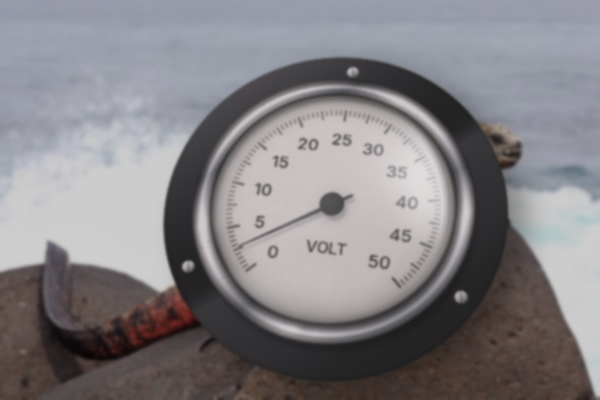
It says 2.5 V
